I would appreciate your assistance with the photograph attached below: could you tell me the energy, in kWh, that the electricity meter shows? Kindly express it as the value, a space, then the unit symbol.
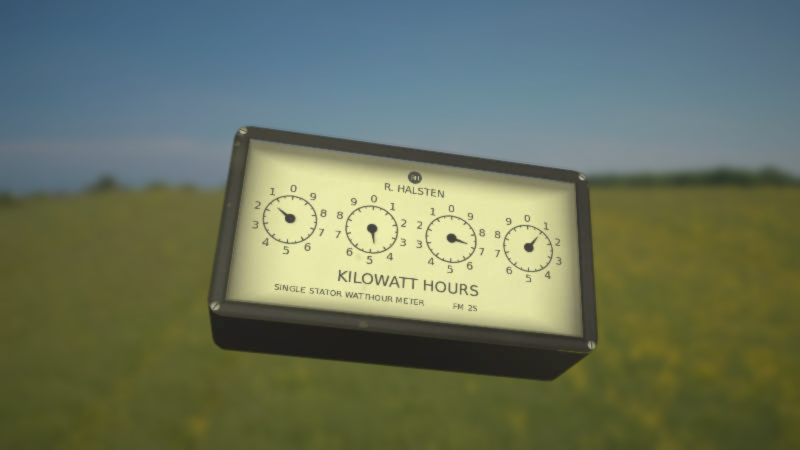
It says 1471 kWh
